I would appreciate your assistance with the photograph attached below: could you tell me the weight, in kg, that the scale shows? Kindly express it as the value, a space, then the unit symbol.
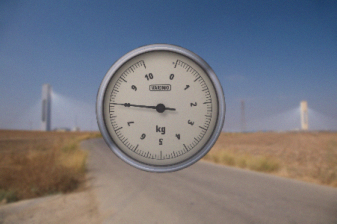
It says 8 kg
